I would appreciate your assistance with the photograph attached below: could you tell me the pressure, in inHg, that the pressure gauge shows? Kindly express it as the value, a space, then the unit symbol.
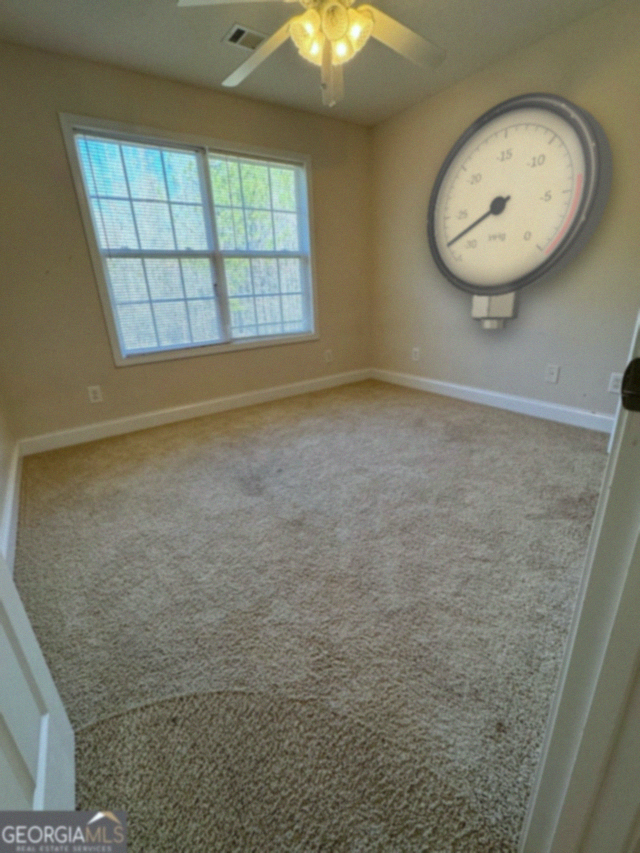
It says -28 inHg
